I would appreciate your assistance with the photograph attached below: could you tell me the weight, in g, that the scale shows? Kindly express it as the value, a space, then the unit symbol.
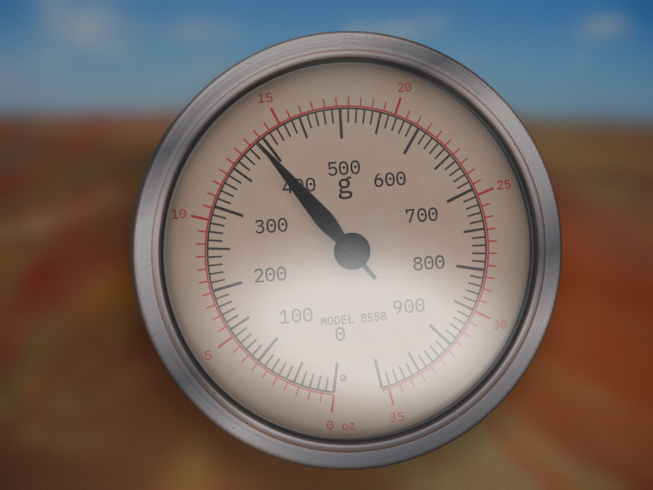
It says 390 g
